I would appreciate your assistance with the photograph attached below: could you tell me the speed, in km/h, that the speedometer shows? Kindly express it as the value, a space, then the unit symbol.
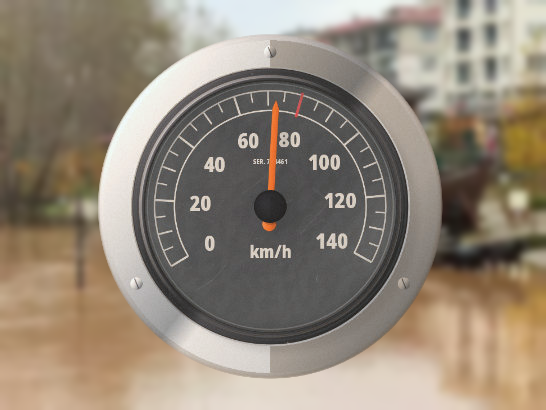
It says 72.5 km/h
